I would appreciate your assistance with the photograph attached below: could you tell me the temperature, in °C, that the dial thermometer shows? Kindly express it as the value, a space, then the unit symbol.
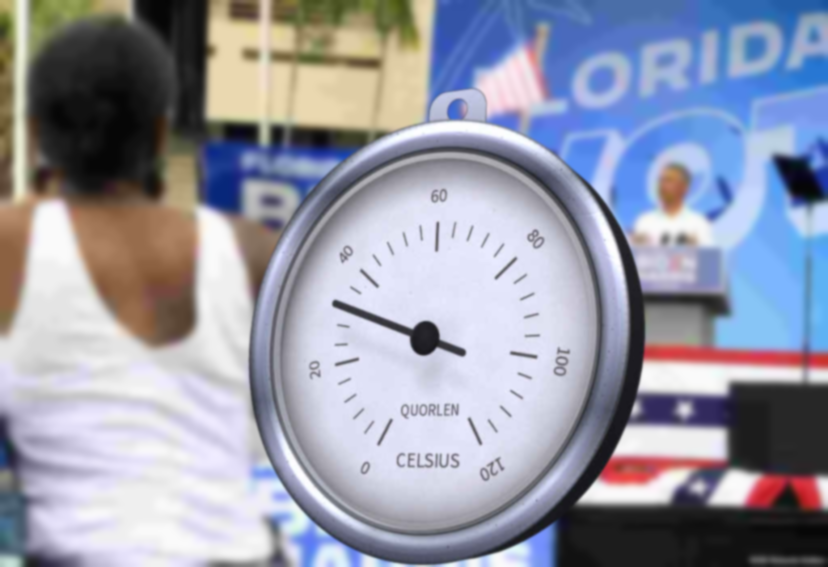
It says 32 °C
